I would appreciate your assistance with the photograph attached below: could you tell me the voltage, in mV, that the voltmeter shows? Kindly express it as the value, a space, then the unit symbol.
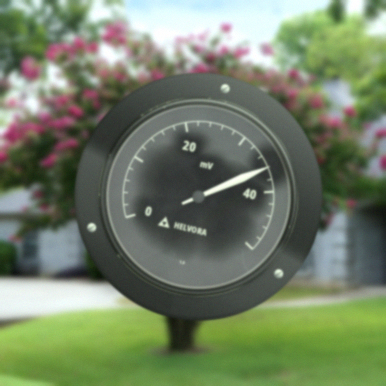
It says 36 mV
